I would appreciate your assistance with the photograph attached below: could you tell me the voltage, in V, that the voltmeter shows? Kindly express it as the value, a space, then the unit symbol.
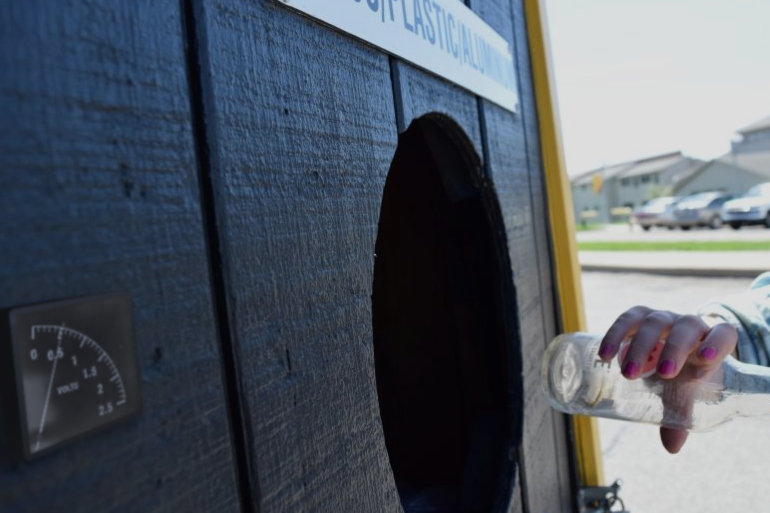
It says 0.5 V
